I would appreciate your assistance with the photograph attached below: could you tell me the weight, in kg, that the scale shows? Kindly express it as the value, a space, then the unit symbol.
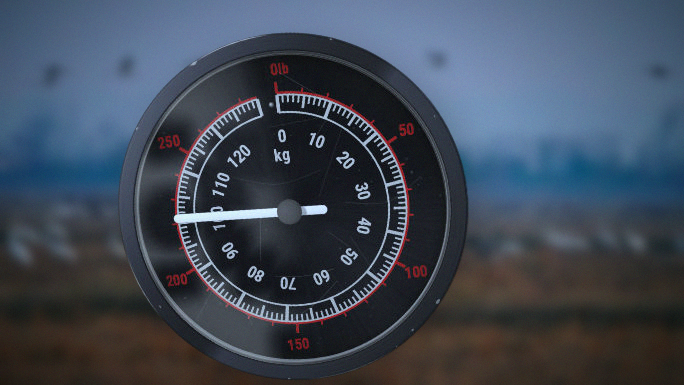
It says 101 kg
